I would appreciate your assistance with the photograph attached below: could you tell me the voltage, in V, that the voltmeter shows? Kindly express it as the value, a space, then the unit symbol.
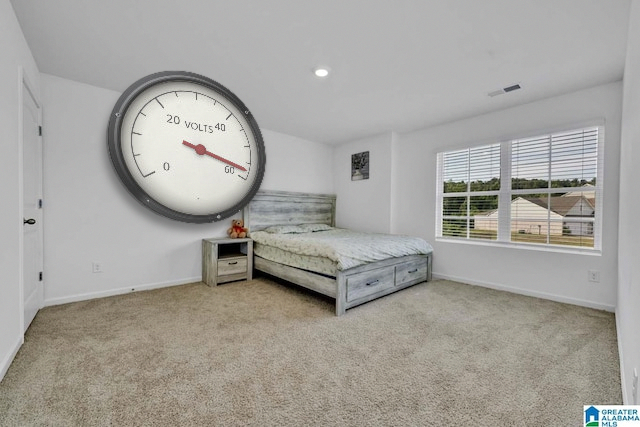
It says 57.5 V
